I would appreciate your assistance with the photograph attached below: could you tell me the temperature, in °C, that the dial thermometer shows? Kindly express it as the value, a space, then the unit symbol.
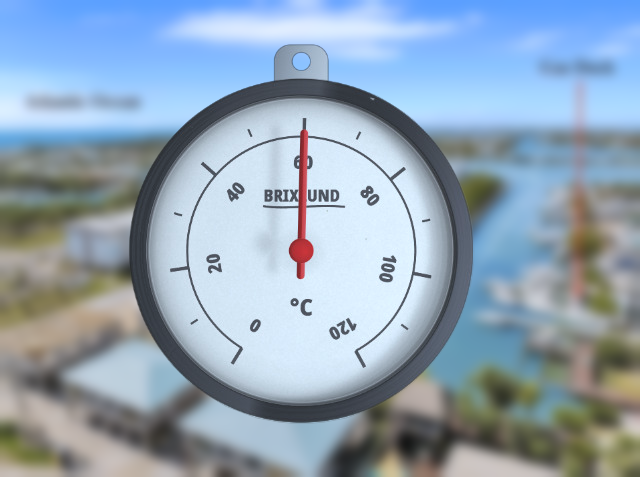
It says 60 °C
